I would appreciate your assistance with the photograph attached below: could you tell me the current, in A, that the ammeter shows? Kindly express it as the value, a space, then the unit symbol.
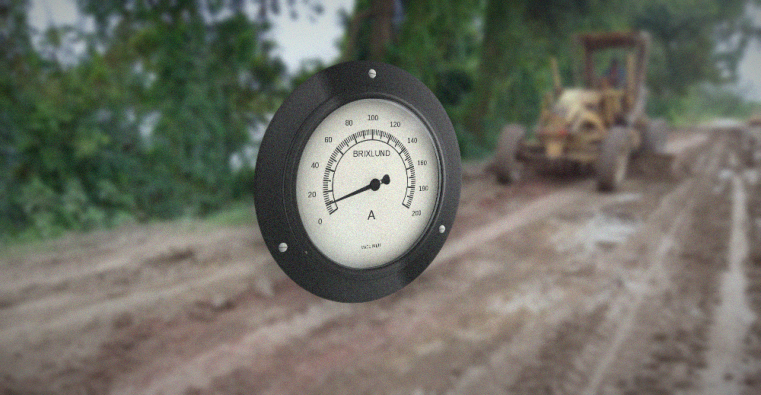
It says 10 A
